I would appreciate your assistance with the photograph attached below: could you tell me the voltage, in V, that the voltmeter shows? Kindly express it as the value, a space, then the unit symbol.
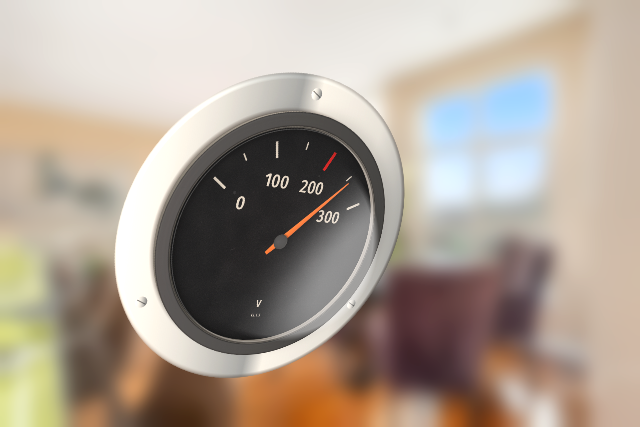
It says 250 V
